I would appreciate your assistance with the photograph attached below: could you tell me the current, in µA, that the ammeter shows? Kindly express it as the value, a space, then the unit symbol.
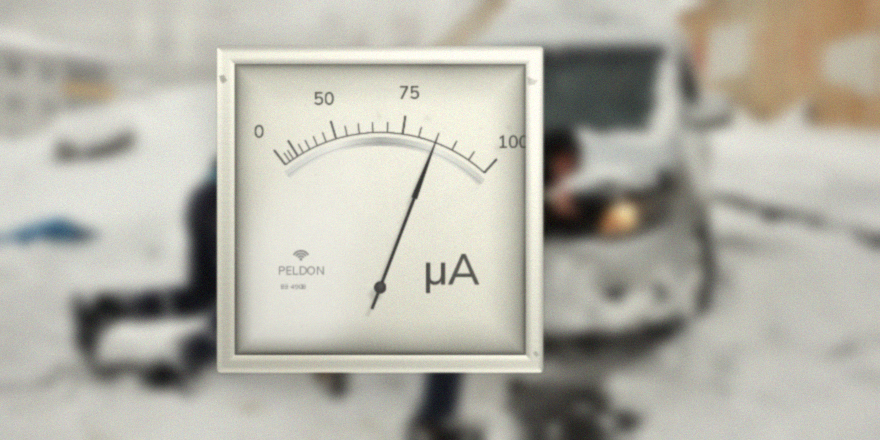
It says 85 µA
